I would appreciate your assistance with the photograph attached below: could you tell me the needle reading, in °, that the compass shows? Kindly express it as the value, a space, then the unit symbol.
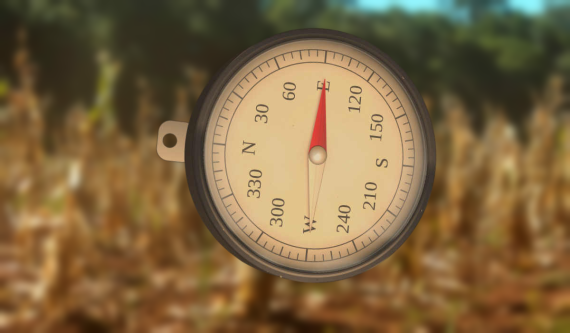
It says 90 °
